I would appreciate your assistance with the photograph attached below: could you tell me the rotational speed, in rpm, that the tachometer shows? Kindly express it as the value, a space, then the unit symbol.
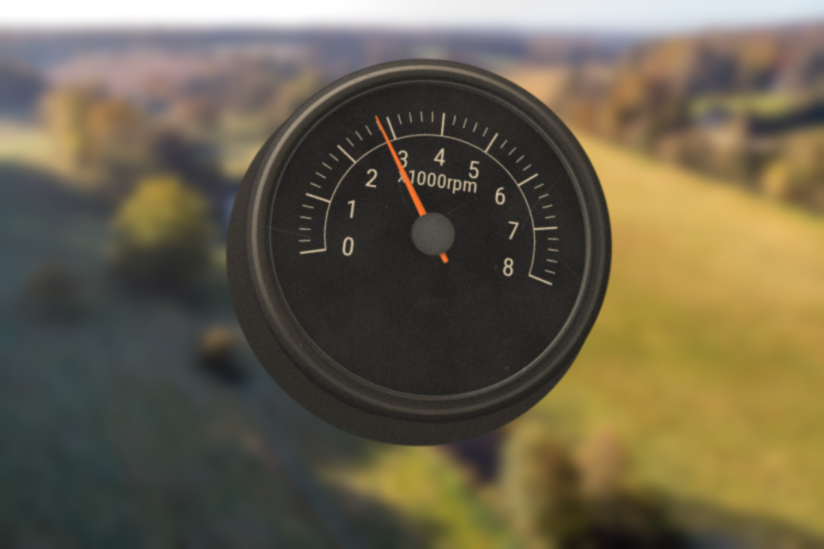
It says 2800 rpm
